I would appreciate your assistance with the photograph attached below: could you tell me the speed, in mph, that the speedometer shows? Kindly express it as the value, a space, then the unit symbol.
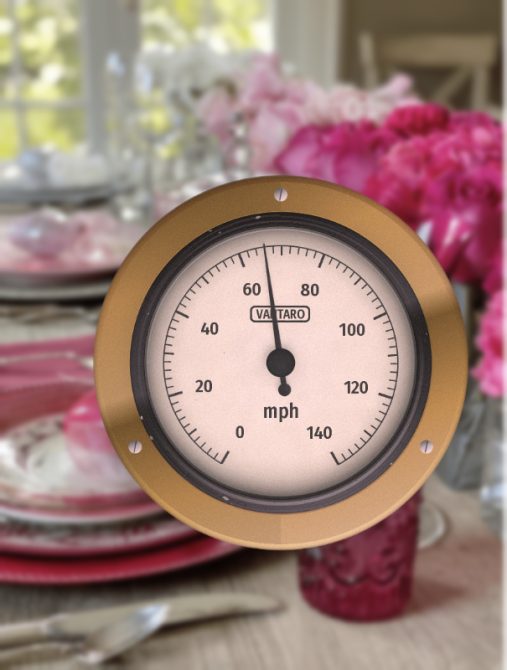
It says 66 mph
